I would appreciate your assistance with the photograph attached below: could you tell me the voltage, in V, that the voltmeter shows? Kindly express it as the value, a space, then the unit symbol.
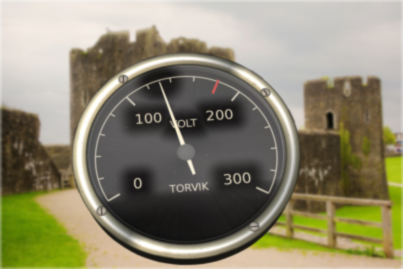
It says 130 V
